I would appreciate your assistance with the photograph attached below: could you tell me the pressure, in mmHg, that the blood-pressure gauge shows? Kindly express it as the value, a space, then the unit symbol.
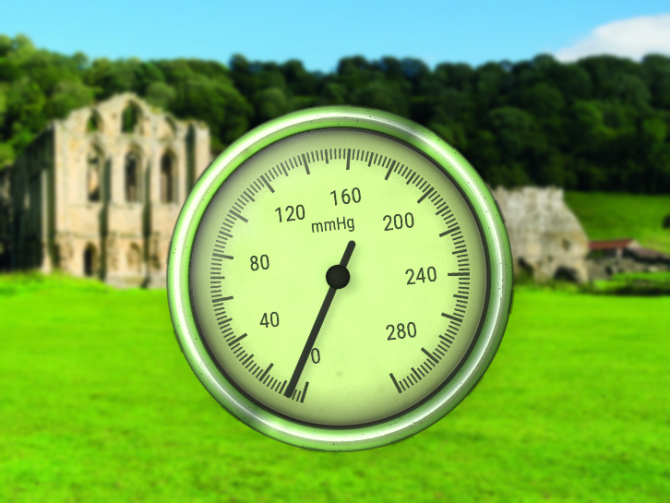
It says 6 mmHg
